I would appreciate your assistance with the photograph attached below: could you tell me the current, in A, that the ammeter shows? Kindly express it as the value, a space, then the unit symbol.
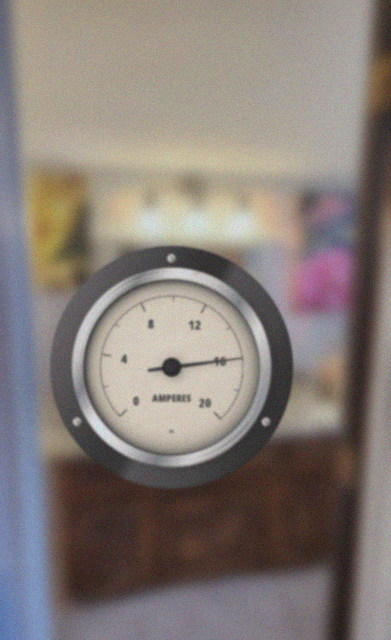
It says 16 A
